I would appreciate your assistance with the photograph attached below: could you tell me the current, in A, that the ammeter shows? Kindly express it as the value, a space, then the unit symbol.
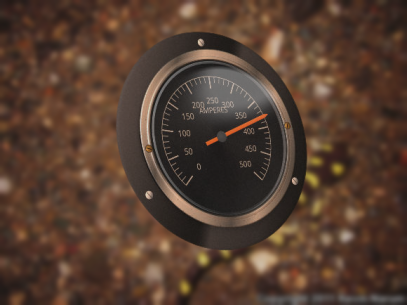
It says 380 A
